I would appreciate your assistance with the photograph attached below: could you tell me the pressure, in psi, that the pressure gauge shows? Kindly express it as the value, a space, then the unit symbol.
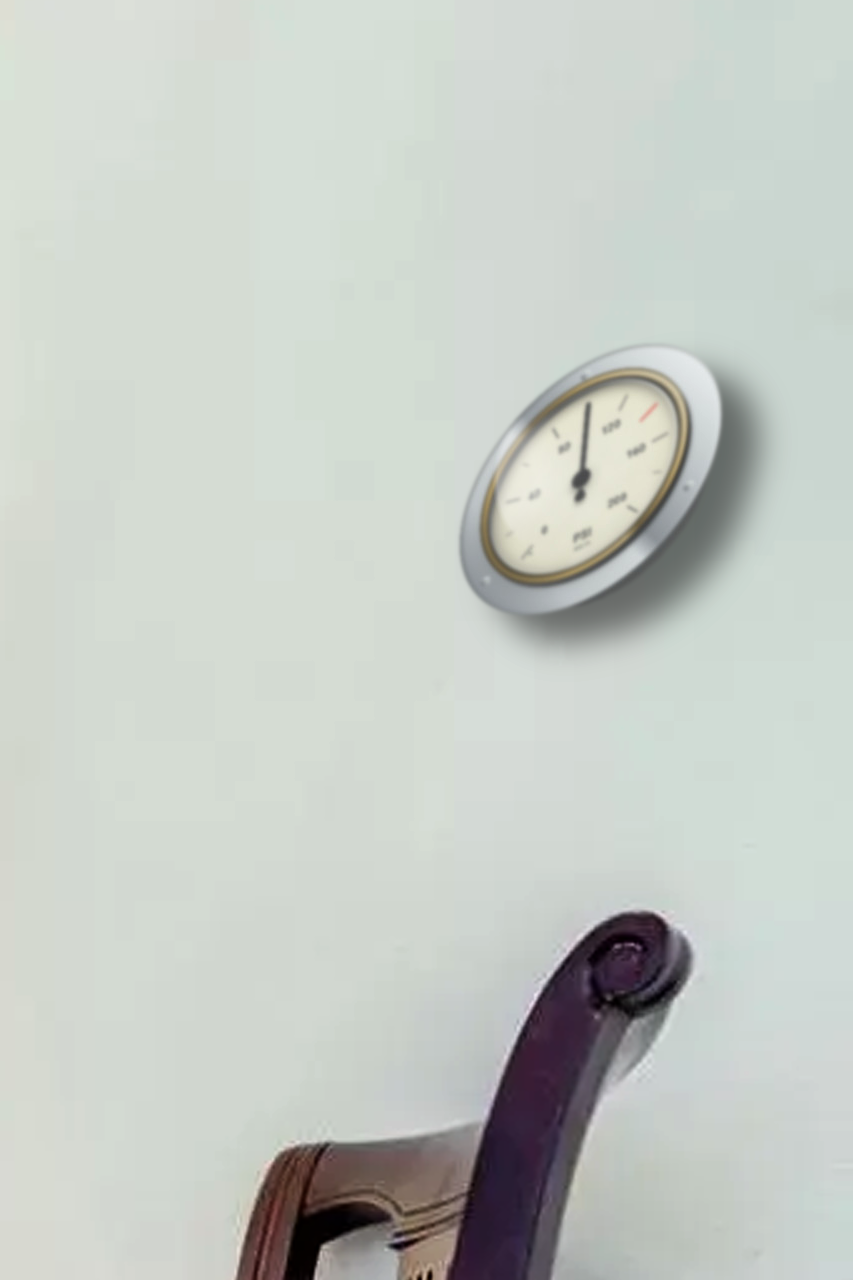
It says 100 psi
